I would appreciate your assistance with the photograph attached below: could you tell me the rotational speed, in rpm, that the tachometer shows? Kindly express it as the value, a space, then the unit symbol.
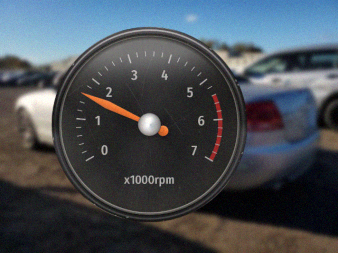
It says 1600 rpm
